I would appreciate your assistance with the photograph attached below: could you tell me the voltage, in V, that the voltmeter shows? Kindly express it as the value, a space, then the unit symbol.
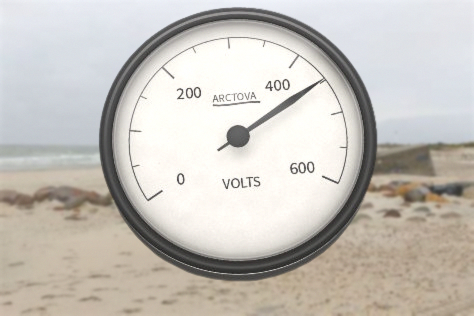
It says 450 V
